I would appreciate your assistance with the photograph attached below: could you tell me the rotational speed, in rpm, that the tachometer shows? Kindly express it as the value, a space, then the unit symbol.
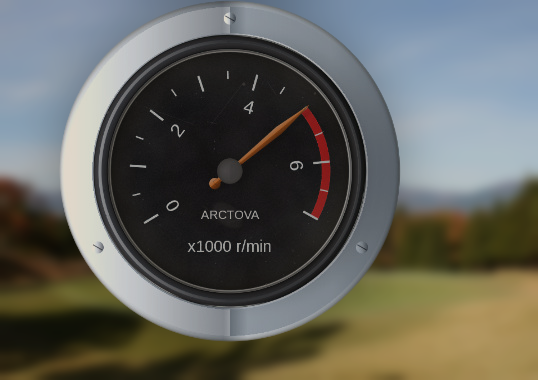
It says 5000 rpm
